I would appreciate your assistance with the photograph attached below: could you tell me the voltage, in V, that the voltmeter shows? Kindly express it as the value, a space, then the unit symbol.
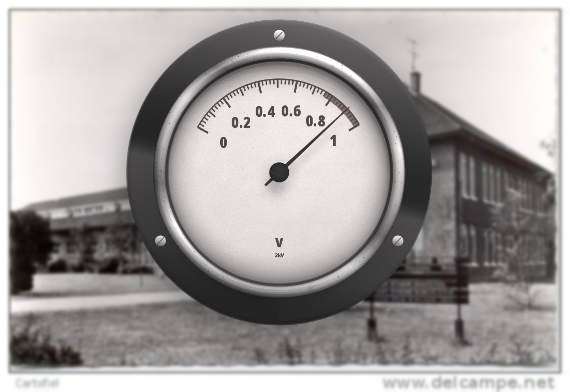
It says 0.9 V
